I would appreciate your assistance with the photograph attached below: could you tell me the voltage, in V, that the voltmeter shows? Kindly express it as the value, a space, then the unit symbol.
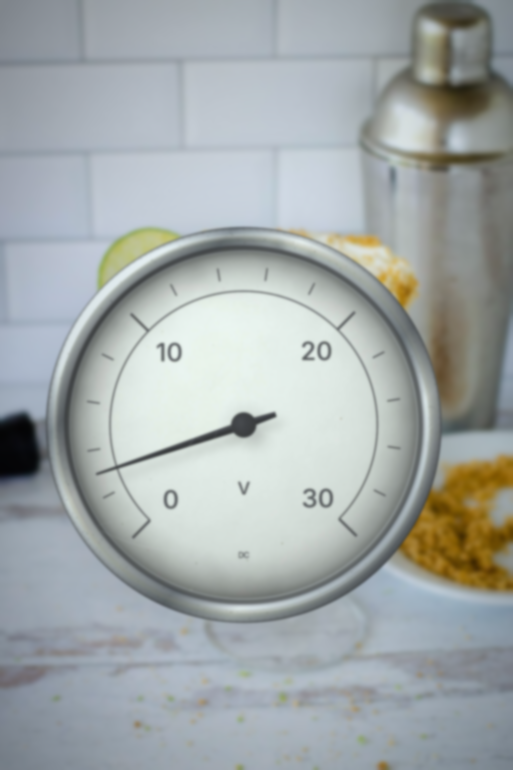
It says 3 V
